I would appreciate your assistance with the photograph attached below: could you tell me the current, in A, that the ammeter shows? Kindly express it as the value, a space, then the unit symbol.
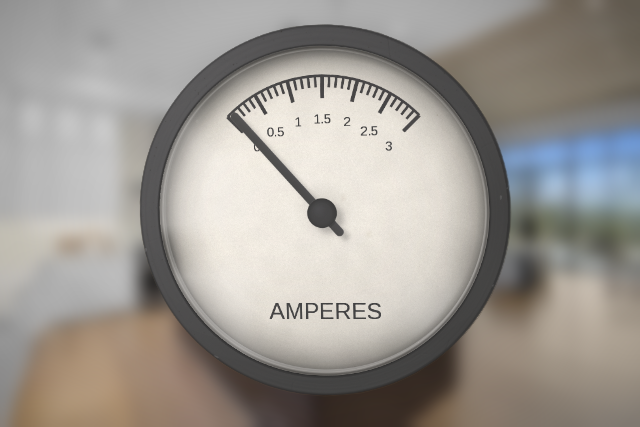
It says 0.1 A
